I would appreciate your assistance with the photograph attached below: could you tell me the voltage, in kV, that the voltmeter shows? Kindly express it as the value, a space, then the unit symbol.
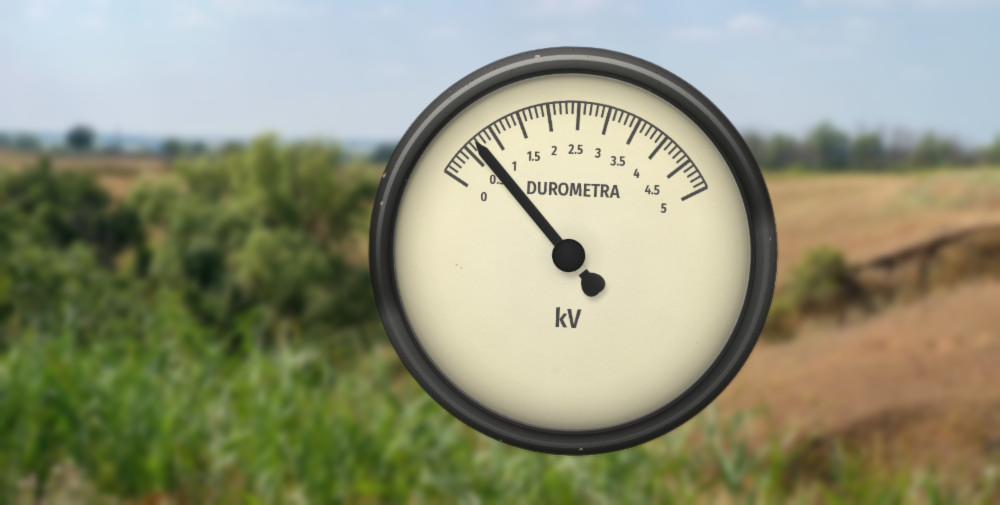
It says 0.7 kV
